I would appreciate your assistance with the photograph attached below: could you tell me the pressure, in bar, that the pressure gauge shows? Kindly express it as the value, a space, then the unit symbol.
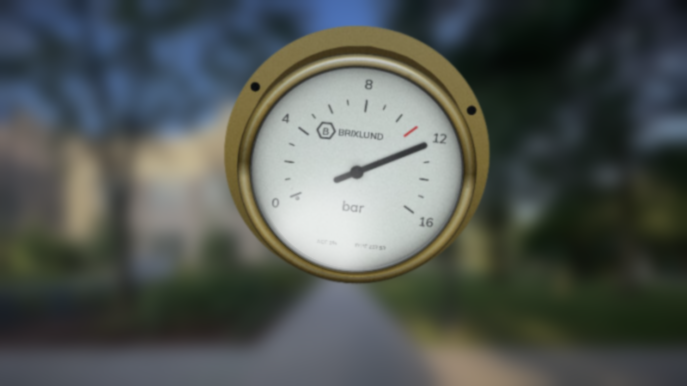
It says 12 bar
